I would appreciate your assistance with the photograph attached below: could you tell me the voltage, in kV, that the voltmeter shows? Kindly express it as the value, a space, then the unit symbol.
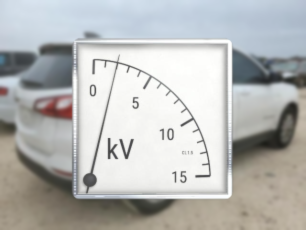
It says 2 kV
